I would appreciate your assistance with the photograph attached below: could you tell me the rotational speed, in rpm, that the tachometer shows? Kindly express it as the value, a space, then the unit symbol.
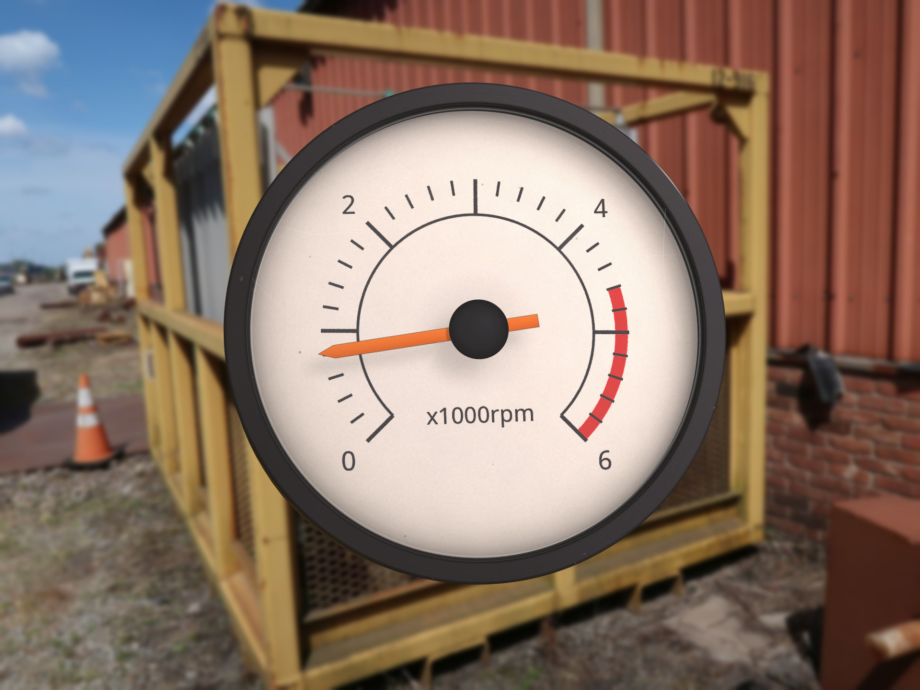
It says 800 rpm
